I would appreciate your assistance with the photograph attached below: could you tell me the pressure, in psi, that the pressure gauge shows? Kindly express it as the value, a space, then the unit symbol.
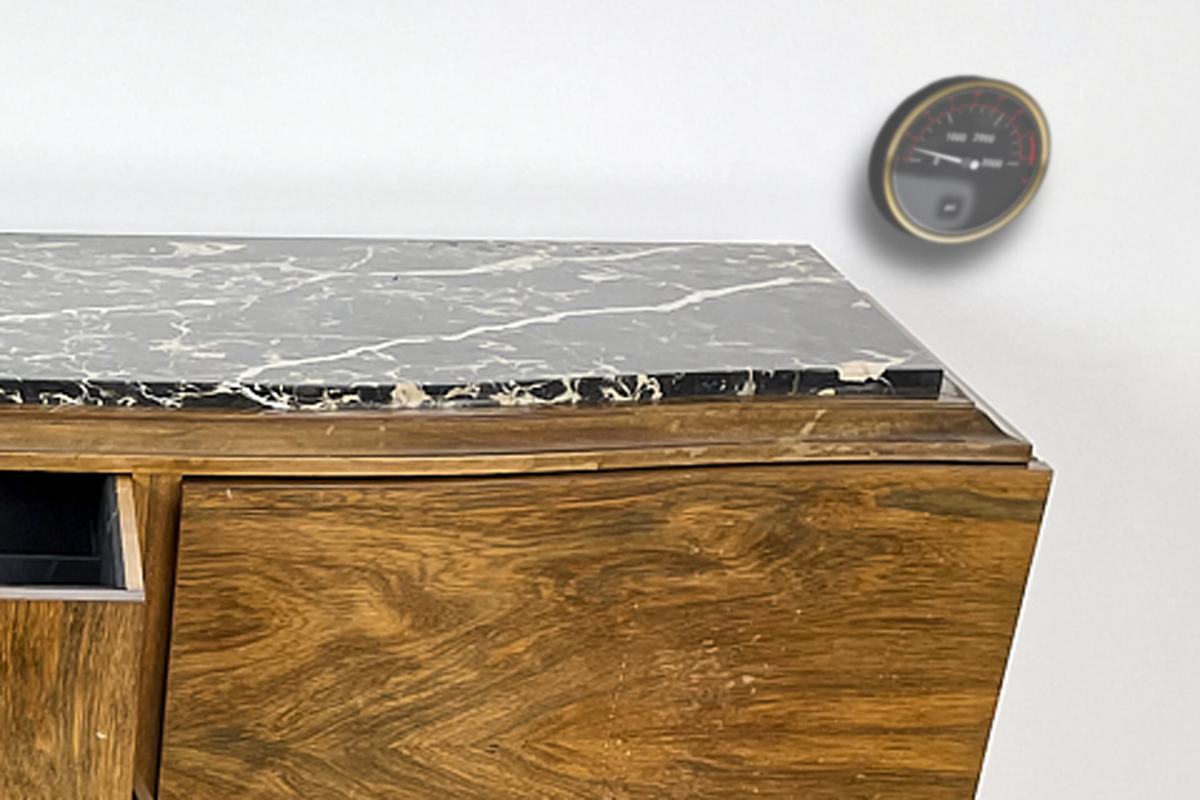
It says 200 psi
